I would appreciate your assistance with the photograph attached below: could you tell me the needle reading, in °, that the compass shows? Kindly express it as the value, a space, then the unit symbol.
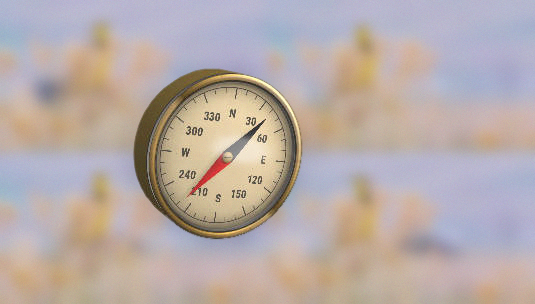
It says 220 °
